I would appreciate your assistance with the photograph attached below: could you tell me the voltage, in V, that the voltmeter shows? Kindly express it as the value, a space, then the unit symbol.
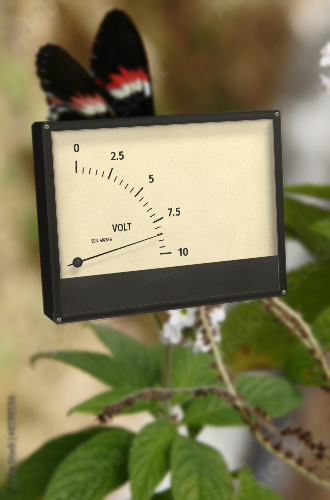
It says 8.5 V
